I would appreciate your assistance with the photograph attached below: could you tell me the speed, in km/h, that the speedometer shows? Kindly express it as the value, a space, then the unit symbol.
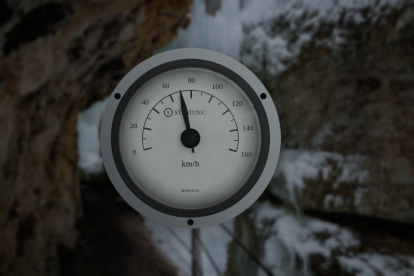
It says 70 km/h
